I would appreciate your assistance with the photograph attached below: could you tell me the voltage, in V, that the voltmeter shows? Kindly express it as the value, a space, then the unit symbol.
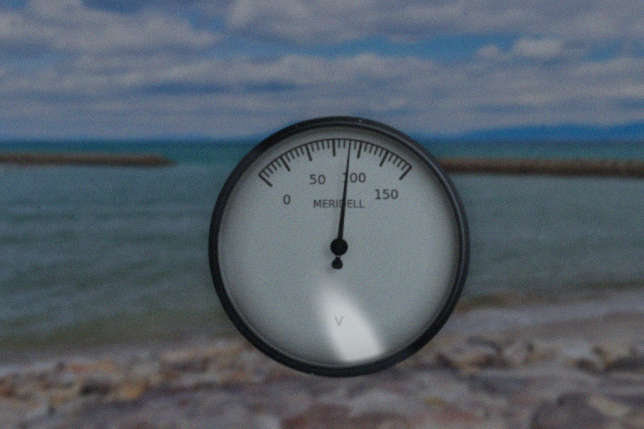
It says 90 V
